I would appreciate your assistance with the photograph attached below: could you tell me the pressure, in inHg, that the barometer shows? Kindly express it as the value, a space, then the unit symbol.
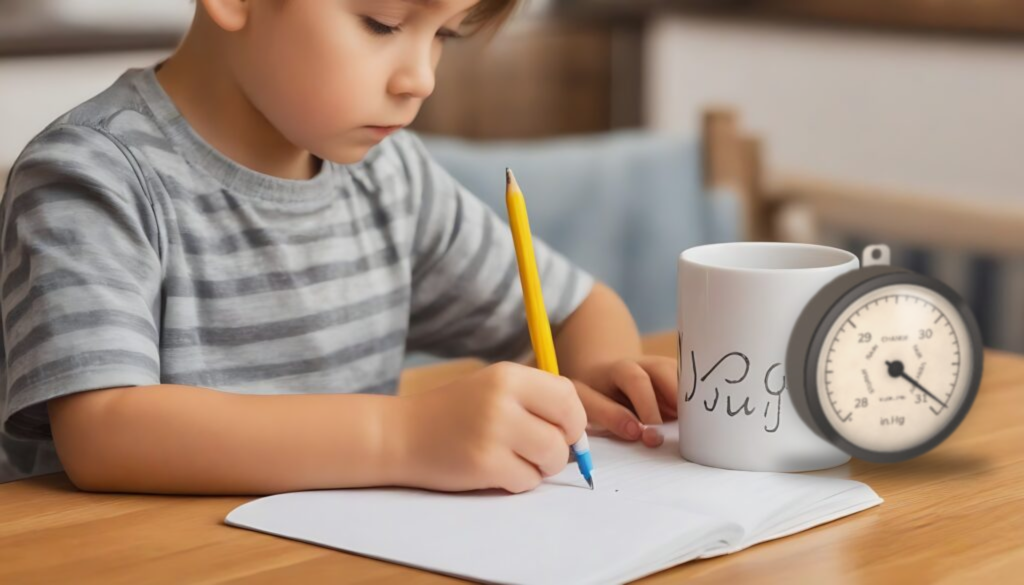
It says 30.9 inHg
